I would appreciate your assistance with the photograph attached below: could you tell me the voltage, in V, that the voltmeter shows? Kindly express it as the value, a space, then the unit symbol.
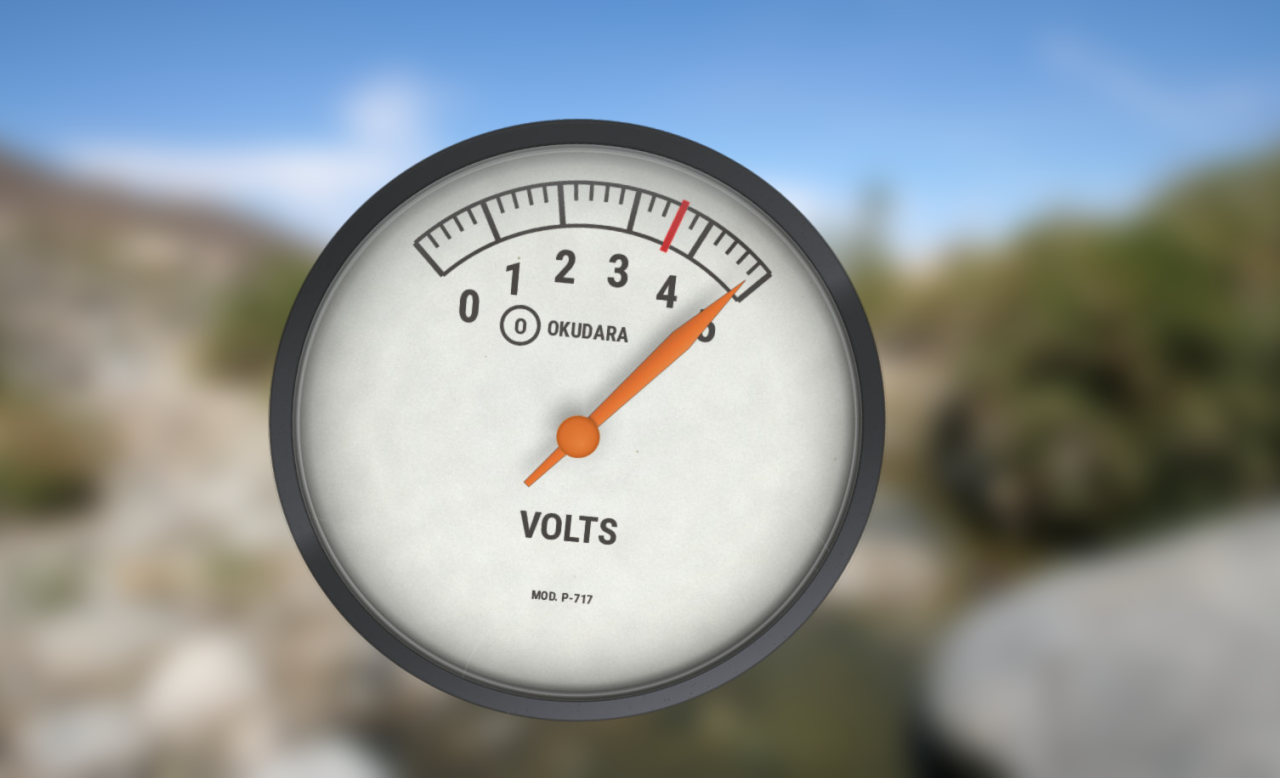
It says 4.8 V
